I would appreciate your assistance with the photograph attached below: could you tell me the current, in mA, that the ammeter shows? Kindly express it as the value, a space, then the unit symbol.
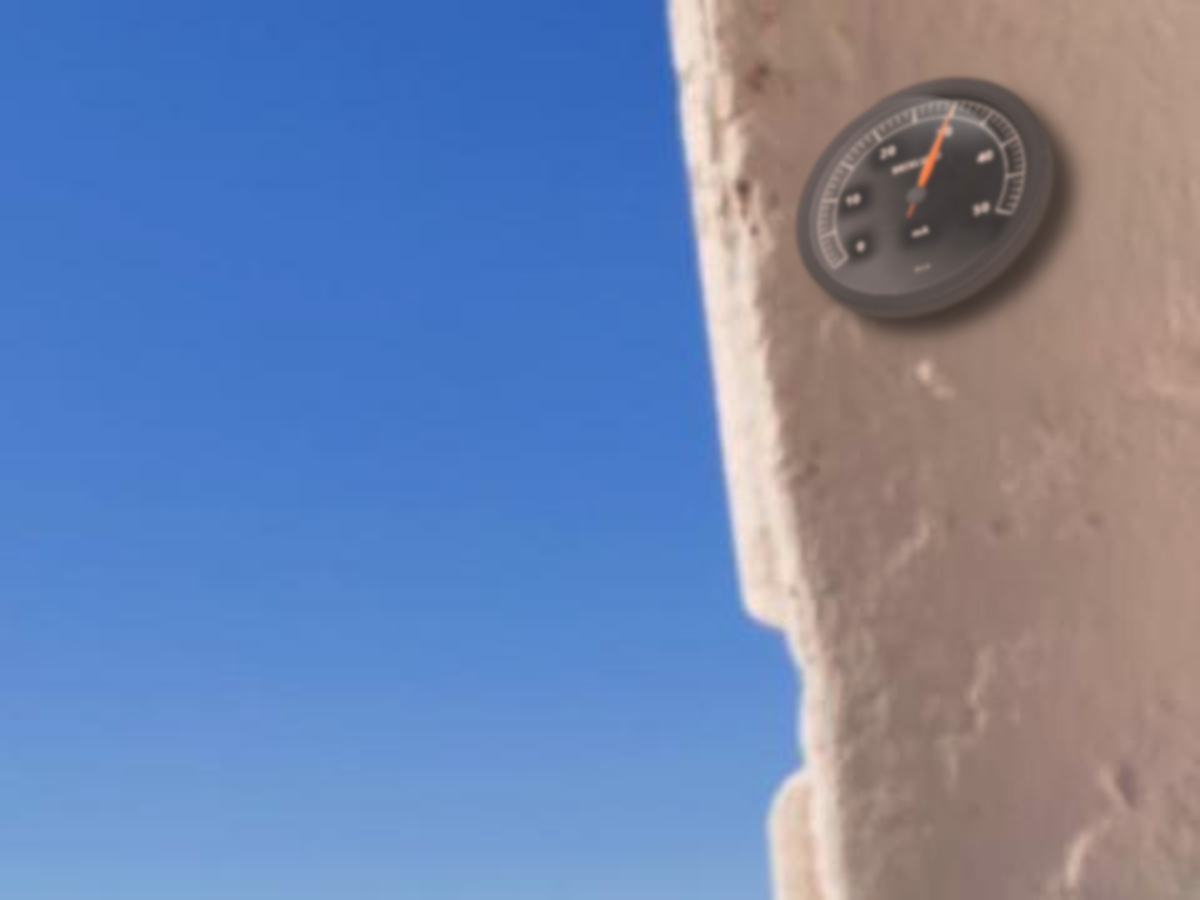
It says 30 mA
